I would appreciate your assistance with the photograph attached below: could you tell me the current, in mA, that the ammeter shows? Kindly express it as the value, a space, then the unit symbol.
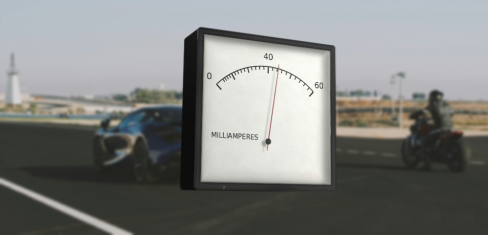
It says 44 mA
